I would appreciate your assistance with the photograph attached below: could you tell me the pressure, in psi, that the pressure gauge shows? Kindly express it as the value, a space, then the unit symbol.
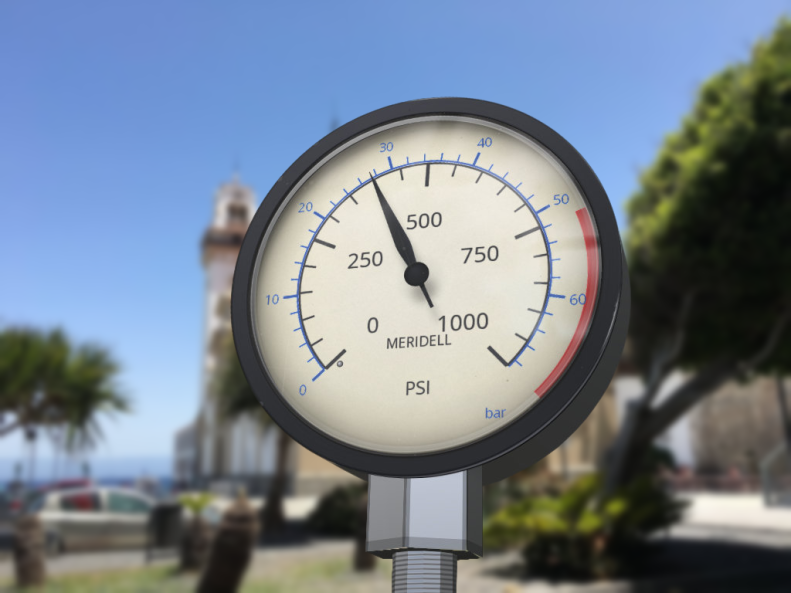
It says 400 psi
